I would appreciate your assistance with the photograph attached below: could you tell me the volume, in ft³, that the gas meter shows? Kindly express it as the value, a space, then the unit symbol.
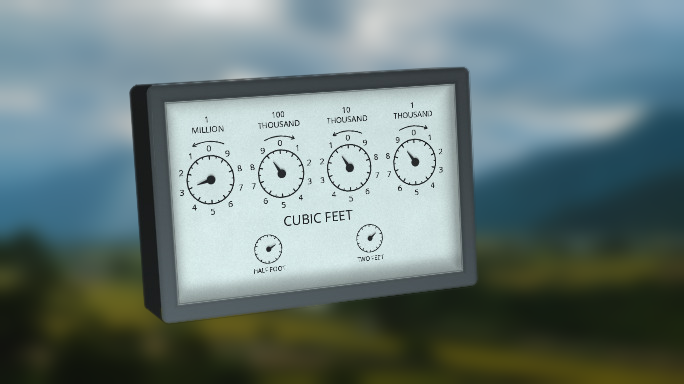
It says 290900 ft³
